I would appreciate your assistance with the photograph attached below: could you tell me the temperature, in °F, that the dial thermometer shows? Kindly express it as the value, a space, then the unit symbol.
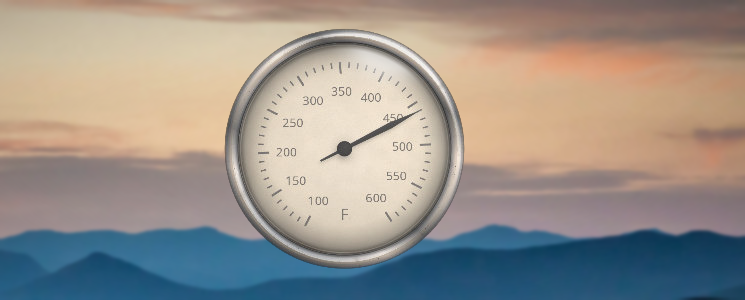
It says 460 °F
